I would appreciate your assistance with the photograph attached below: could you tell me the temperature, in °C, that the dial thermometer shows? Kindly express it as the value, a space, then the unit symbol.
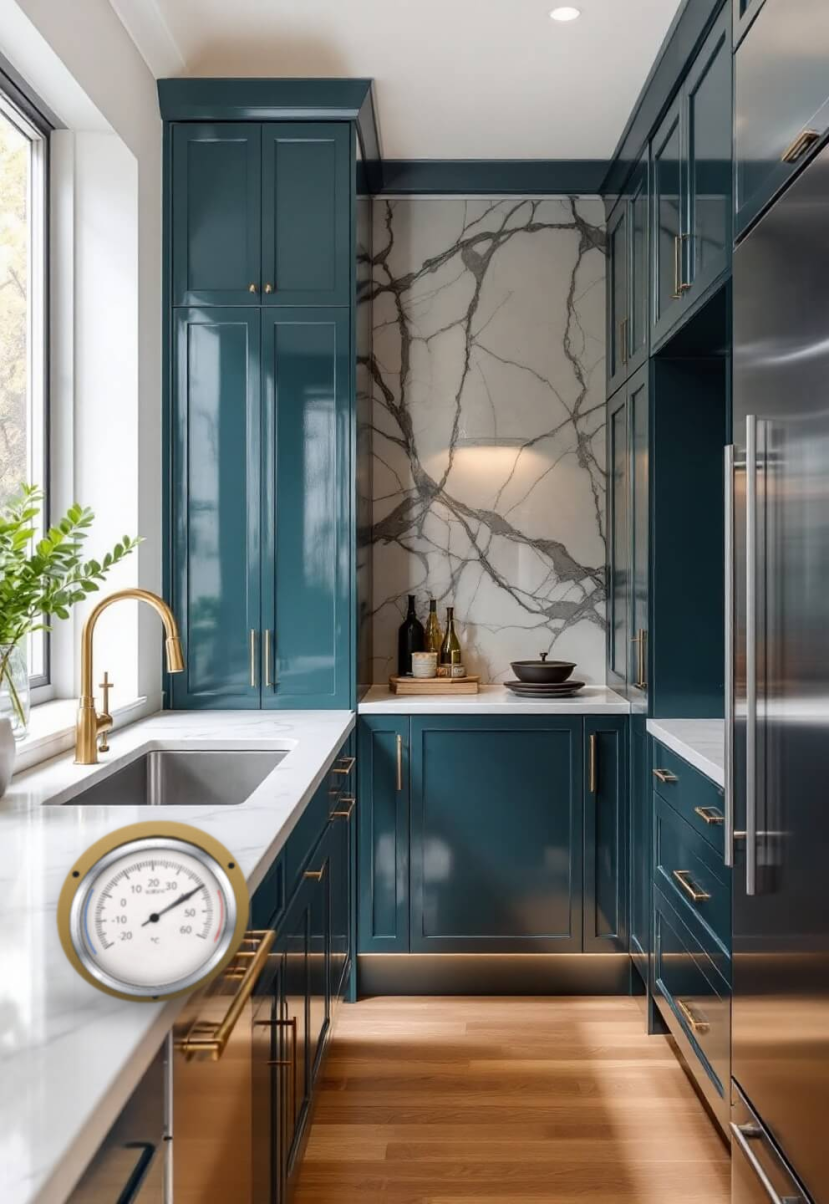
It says 40 °C
